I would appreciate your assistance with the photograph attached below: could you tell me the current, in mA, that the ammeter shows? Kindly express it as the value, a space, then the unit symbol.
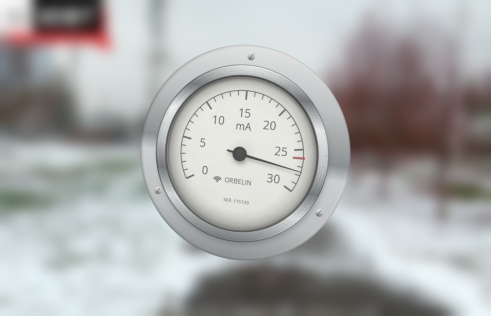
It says 27.5 mA
